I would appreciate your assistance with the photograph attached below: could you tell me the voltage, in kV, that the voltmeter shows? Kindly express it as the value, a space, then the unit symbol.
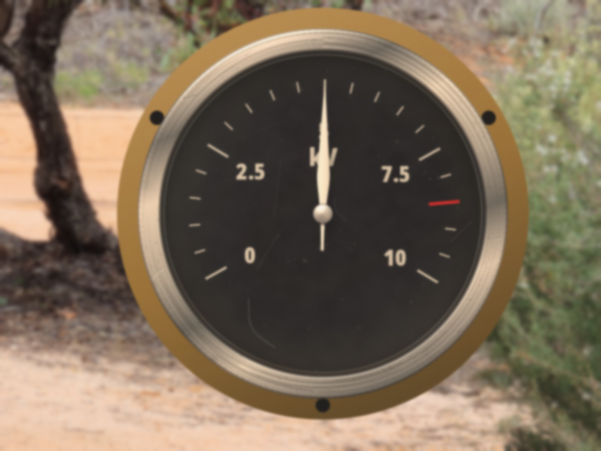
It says 5 kV
